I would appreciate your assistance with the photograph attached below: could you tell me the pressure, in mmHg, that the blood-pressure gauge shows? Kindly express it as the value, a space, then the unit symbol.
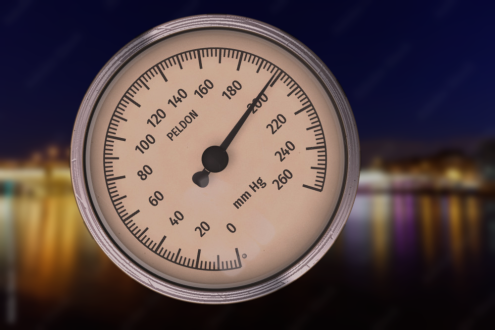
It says 198 mmHg
